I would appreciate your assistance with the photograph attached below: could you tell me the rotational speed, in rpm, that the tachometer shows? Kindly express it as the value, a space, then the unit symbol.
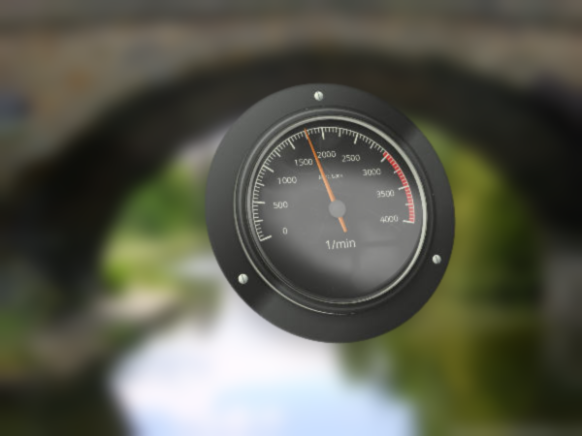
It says 1750 rpm
